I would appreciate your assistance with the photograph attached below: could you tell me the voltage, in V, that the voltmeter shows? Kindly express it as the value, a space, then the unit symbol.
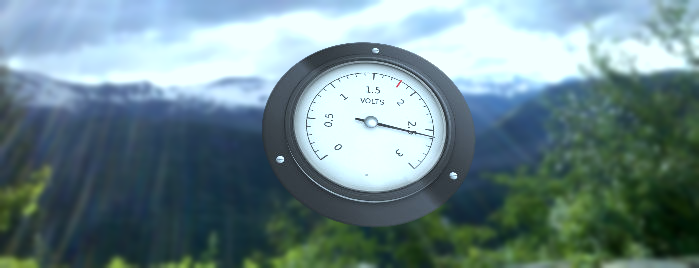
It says 2.6 V
